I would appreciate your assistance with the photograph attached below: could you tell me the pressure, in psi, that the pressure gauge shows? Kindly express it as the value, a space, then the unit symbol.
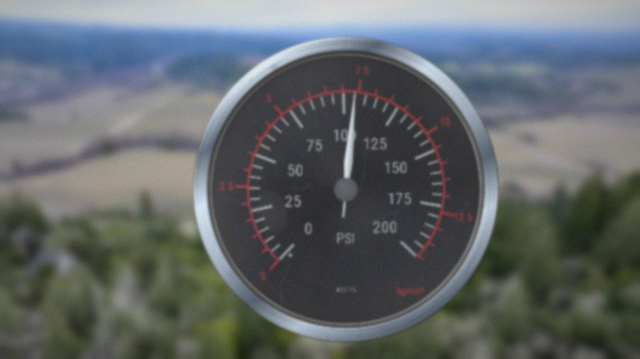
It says 105 psi
